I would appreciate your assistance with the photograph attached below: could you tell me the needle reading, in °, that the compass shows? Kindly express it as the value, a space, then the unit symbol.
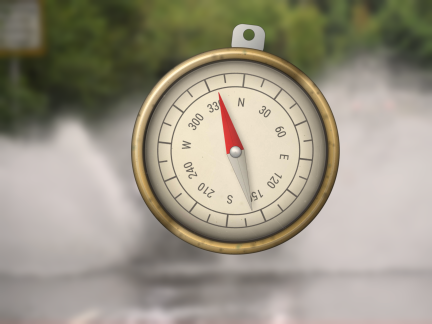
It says 337.5 °
